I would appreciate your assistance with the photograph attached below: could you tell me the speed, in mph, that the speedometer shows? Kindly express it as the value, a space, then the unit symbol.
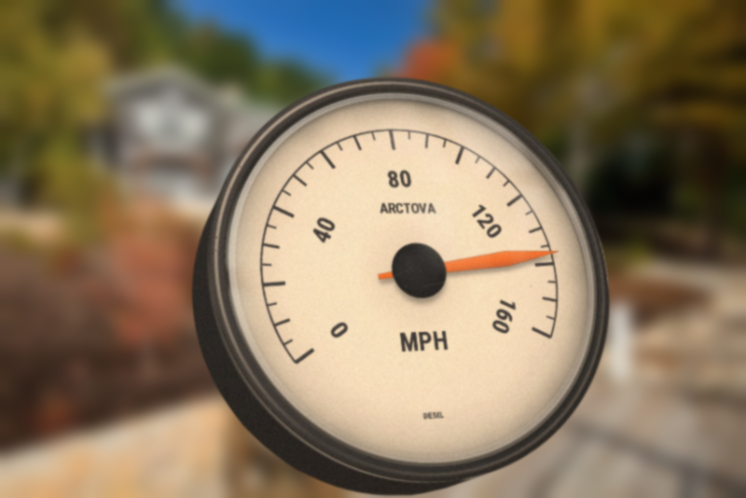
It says 137.5 mph
